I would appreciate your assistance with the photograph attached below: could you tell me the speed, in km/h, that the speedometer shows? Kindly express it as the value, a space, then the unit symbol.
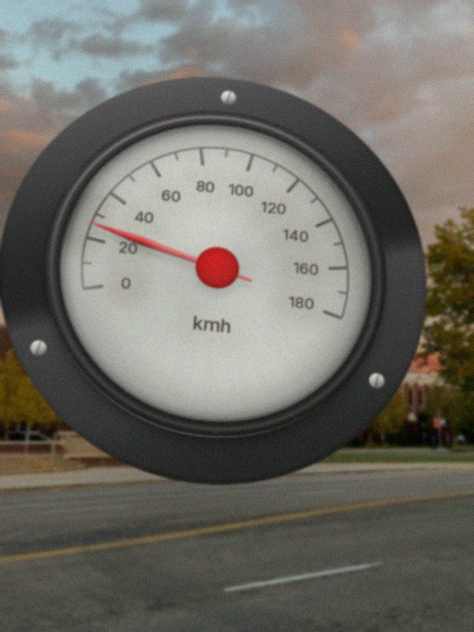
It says 25 km/h
